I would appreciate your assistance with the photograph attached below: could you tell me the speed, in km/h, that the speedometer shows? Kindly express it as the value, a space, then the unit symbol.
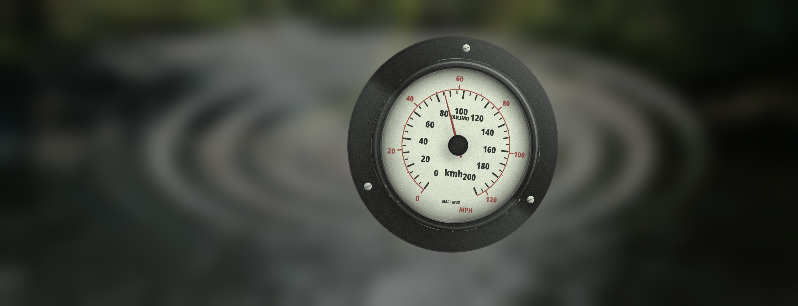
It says 85 km/h
